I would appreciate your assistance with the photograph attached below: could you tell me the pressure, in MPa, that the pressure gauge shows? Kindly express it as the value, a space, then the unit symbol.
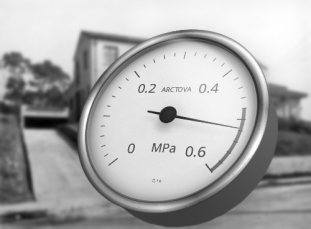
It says 0.52 MPa
